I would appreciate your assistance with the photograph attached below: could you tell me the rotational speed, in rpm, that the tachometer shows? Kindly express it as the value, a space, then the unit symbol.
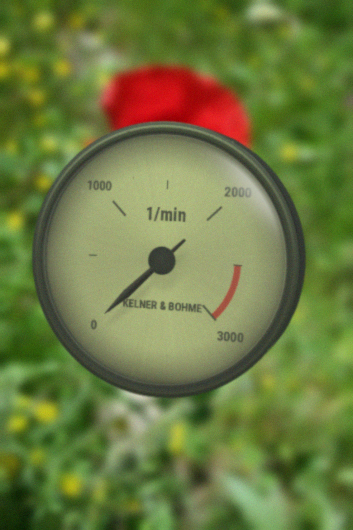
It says 0 rpm
